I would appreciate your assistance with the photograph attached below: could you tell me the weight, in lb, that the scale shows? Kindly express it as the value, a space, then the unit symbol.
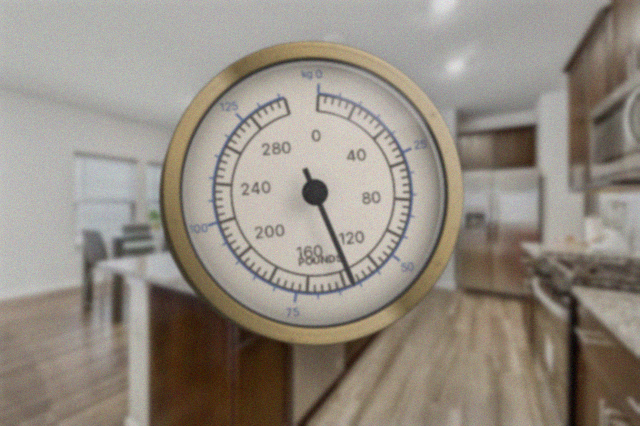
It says 136 lb
